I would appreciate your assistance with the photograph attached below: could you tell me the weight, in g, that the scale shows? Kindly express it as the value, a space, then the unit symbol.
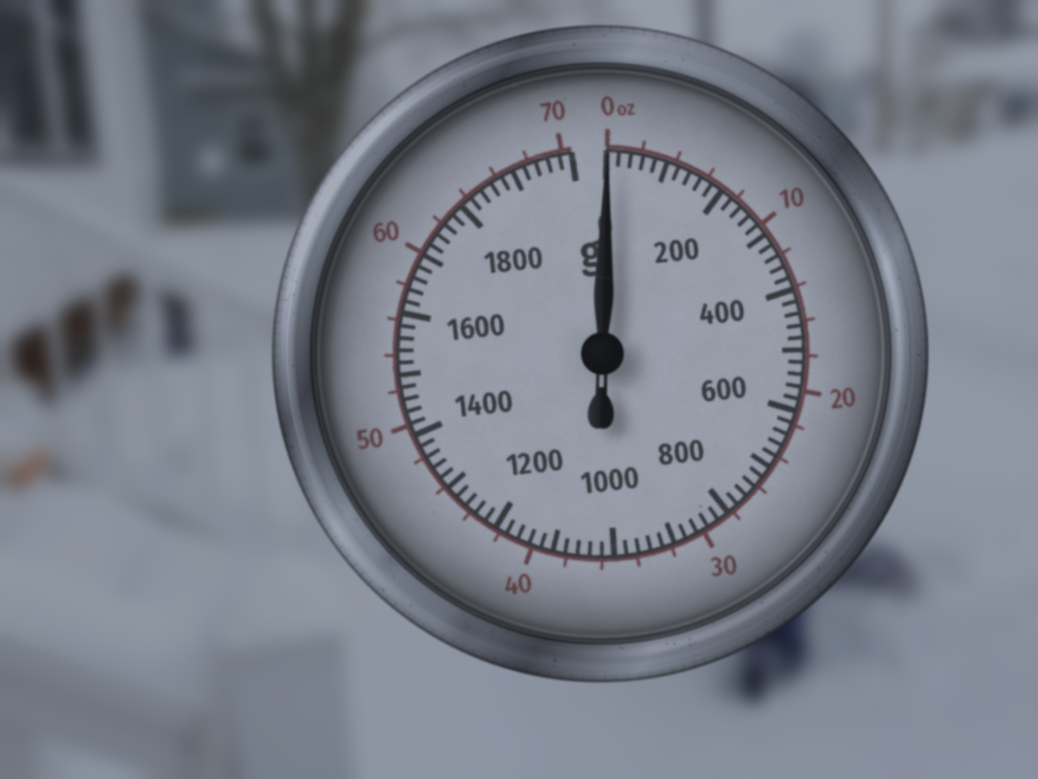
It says 0 g
